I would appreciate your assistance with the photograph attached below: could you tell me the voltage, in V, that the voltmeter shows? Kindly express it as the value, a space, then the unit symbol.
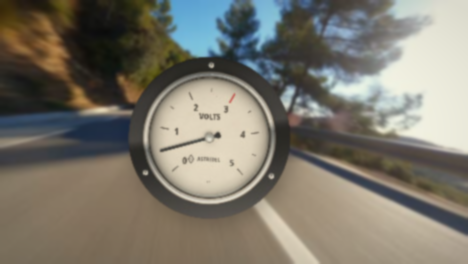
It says 0.5 V
